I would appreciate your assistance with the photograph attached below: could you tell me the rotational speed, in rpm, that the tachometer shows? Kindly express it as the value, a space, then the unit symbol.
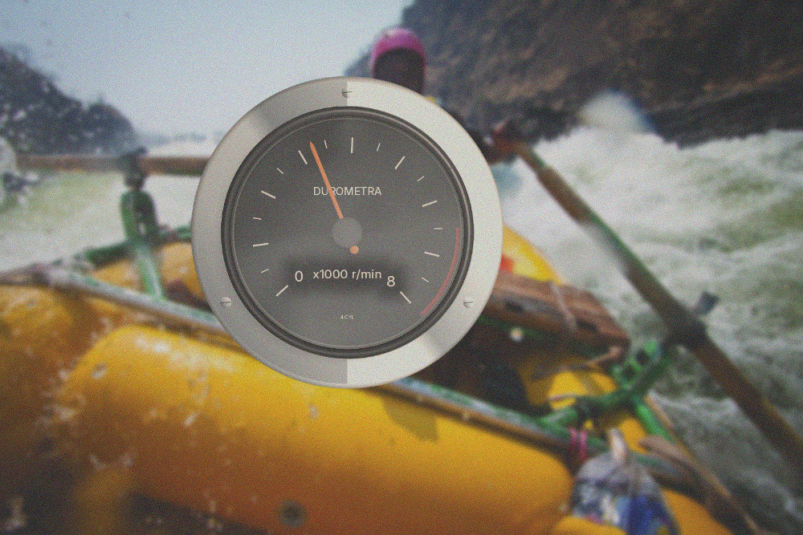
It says 3250 rpm
